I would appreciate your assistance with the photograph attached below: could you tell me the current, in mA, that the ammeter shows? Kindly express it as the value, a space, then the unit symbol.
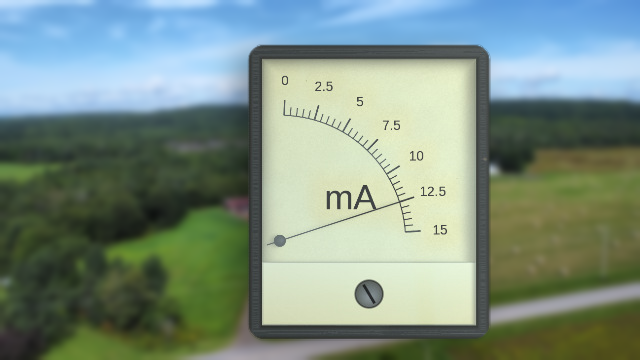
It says 12.5 mA
